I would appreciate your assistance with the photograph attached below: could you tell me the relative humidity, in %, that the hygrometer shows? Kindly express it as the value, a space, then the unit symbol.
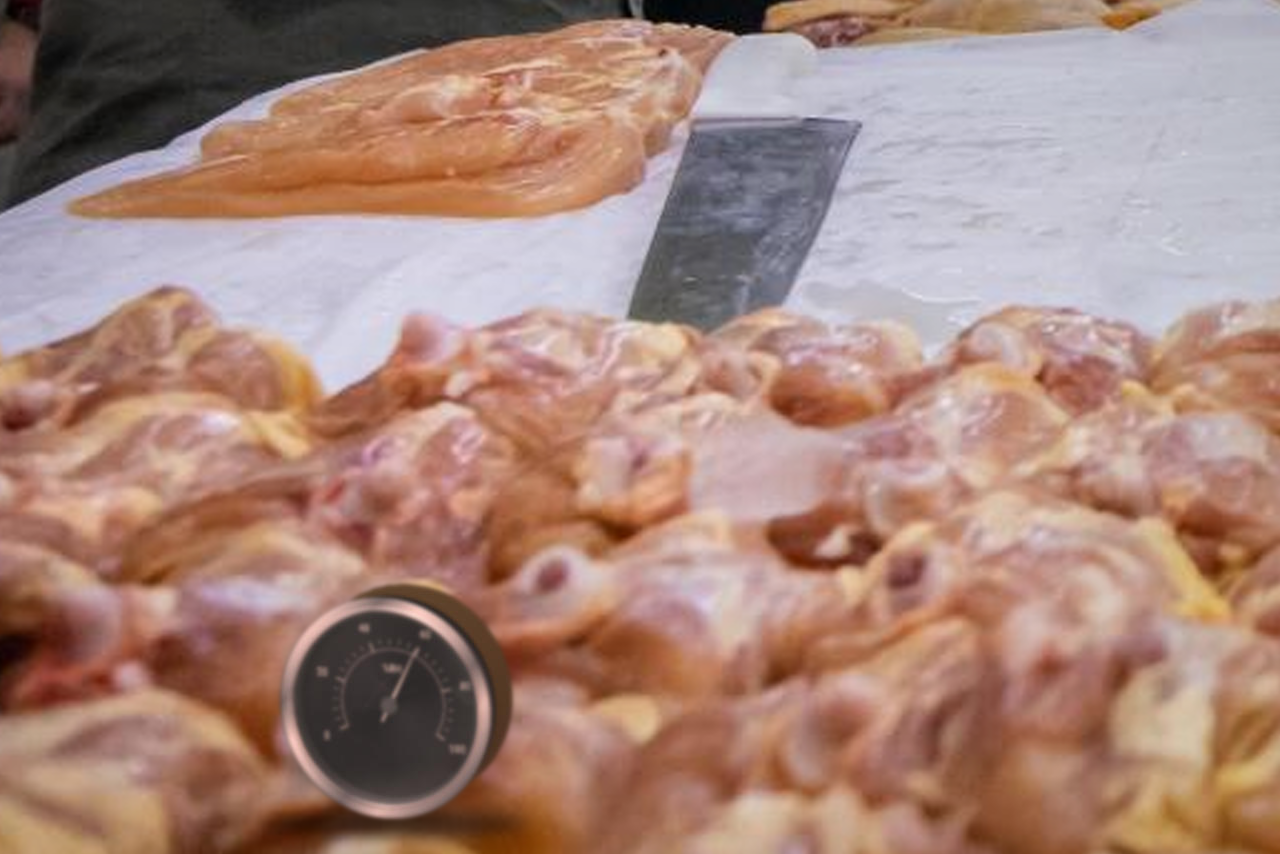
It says 60 %
